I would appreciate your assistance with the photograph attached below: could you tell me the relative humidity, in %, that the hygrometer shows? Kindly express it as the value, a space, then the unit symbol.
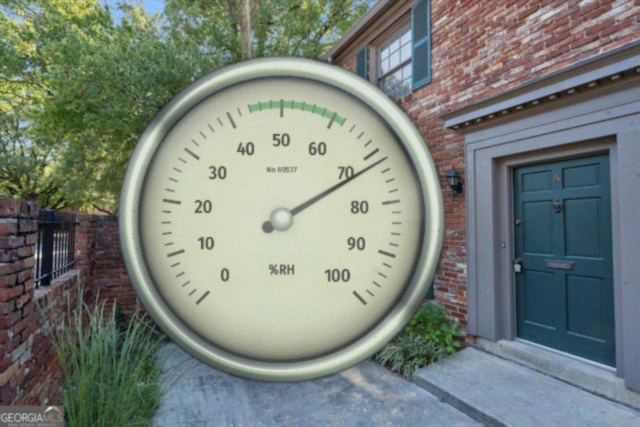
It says 72 %
